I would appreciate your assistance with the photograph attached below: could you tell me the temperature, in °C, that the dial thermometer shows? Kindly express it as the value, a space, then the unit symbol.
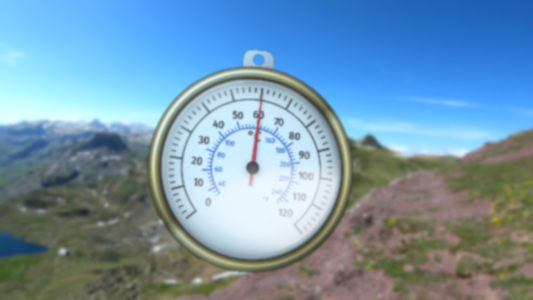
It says 60 °C
